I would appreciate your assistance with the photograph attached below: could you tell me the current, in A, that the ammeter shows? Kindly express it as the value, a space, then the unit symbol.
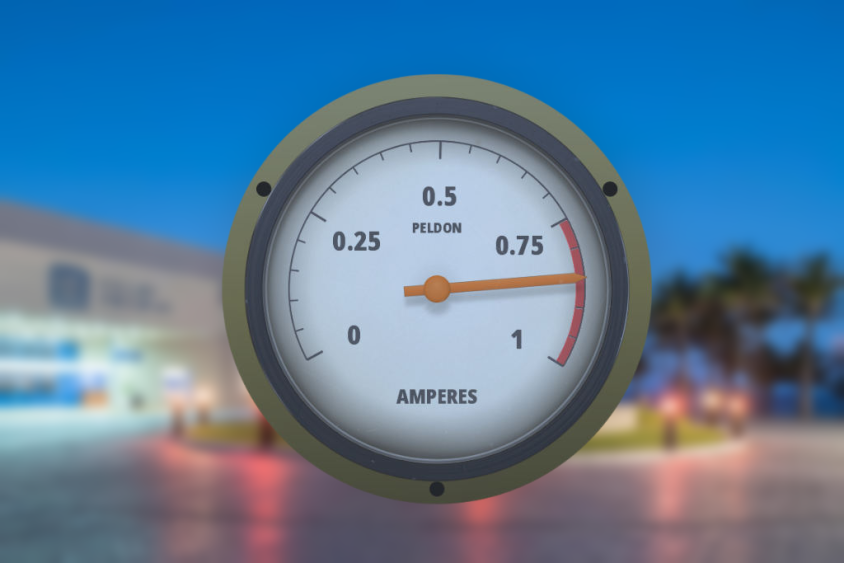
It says 0.85 A
